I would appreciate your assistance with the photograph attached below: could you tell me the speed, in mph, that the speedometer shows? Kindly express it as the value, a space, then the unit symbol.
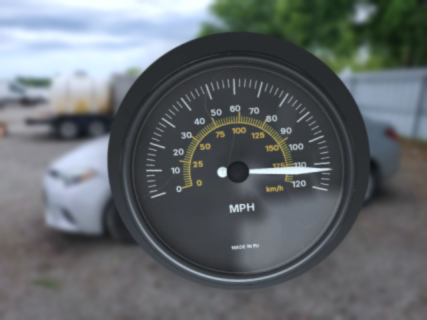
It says 112 mph
